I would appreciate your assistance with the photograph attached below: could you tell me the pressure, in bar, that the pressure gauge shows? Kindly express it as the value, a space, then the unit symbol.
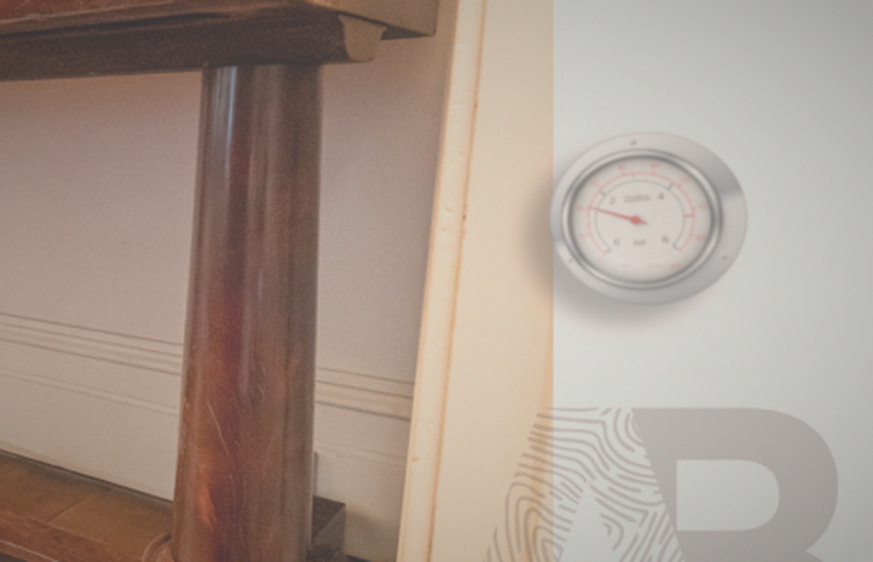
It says 1.5 bar
